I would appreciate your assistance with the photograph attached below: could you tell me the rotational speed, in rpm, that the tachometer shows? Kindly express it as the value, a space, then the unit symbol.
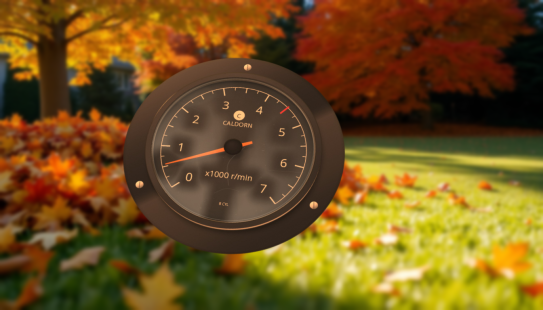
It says 500 rpm
